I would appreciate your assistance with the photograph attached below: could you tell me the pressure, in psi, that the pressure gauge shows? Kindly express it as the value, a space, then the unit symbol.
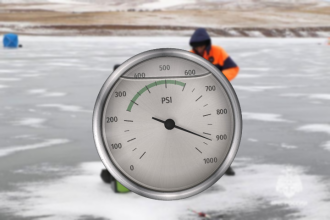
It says 925 psi
